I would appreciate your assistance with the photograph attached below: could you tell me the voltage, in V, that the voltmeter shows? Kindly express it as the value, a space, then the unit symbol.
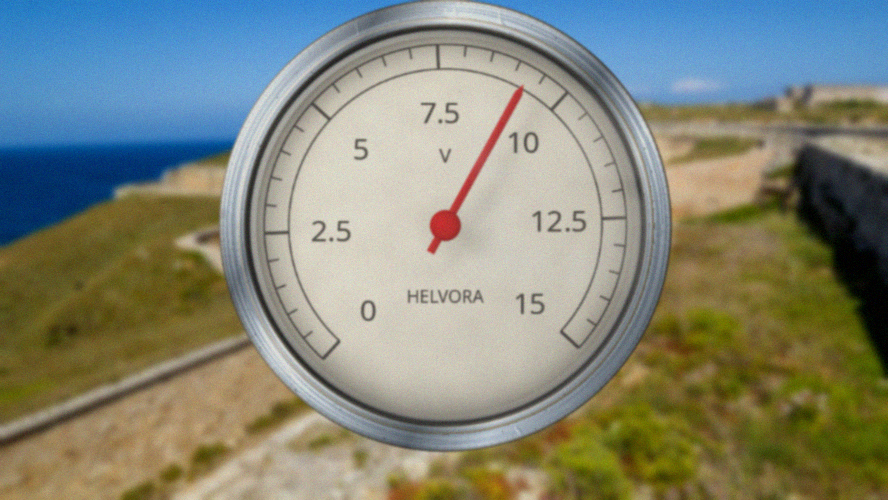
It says 9.25 V
